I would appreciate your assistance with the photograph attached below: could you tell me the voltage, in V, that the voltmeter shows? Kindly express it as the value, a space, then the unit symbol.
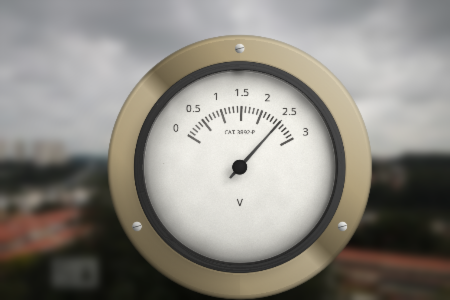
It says 2.5 V
